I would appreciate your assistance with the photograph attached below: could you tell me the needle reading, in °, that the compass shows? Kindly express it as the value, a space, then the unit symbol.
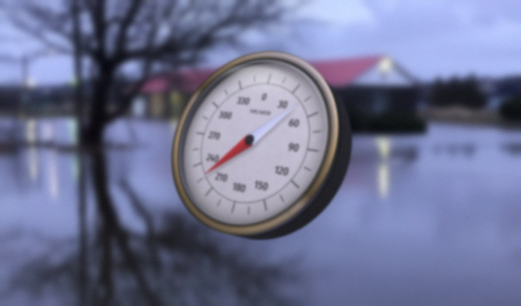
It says 225 °
